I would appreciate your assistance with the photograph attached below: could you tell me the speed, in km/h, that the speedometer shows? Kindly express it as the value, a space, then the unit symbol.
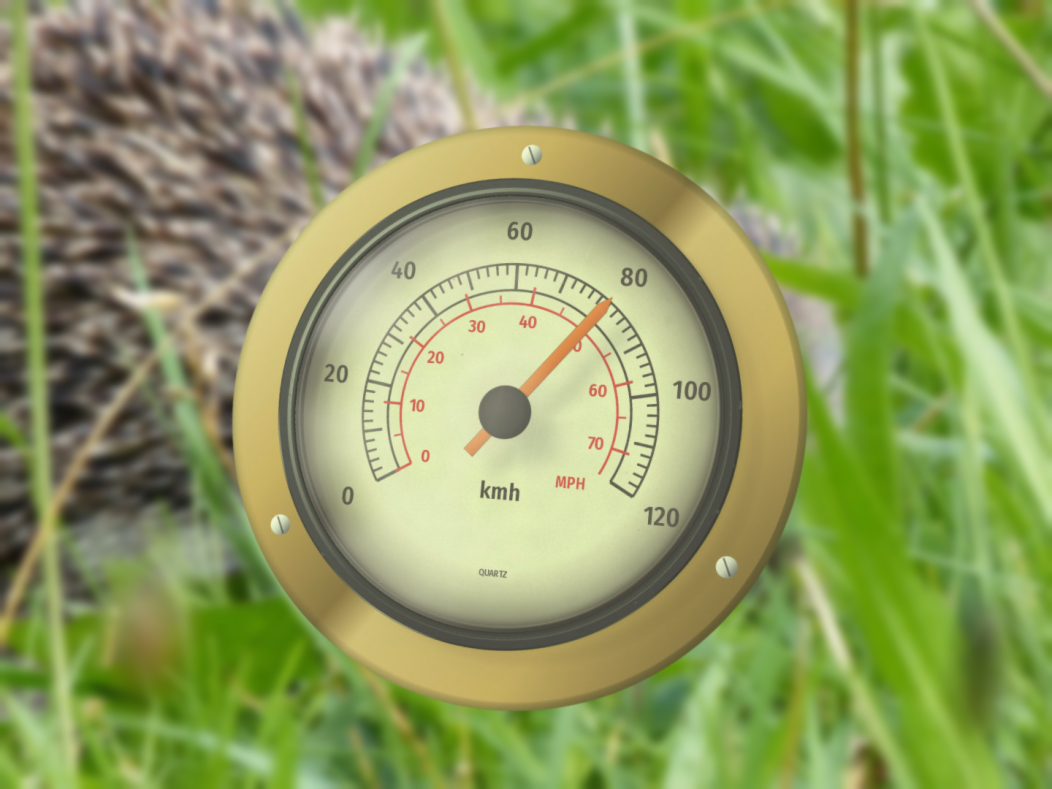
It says 80 km/h
